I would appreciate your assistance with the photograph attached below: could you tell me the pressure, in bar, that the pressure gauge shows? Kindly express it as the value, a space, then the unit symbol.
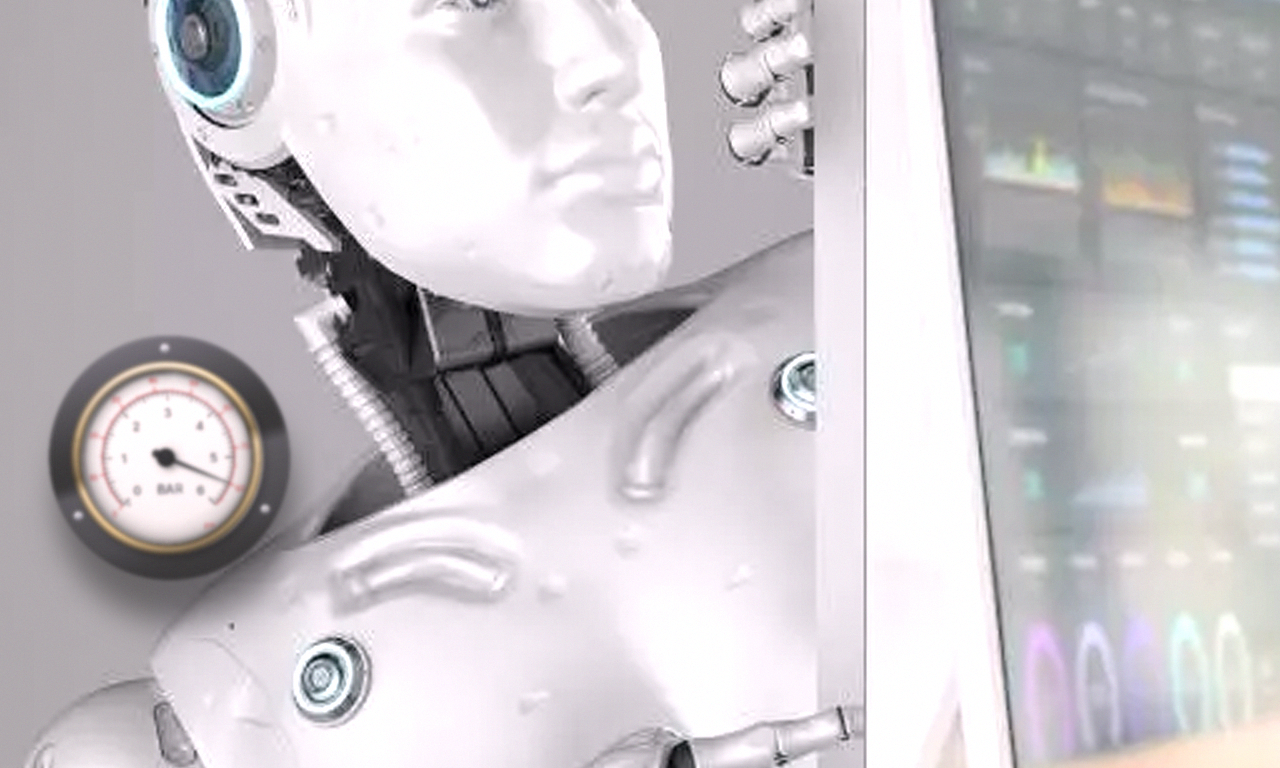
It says 5.5 bar
